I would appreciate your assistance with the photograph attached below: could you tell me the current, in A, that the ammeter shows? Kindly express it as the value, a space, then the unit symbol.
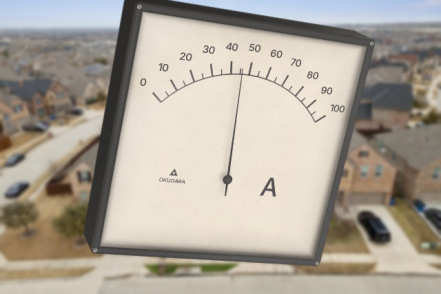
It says 45 A
